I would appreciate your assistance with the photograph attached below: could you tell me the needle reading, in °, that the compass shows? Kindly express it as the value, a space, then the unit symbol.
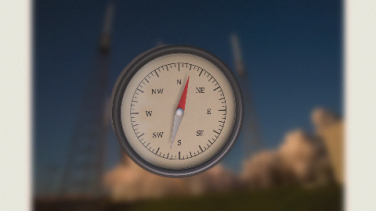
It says 15 °
